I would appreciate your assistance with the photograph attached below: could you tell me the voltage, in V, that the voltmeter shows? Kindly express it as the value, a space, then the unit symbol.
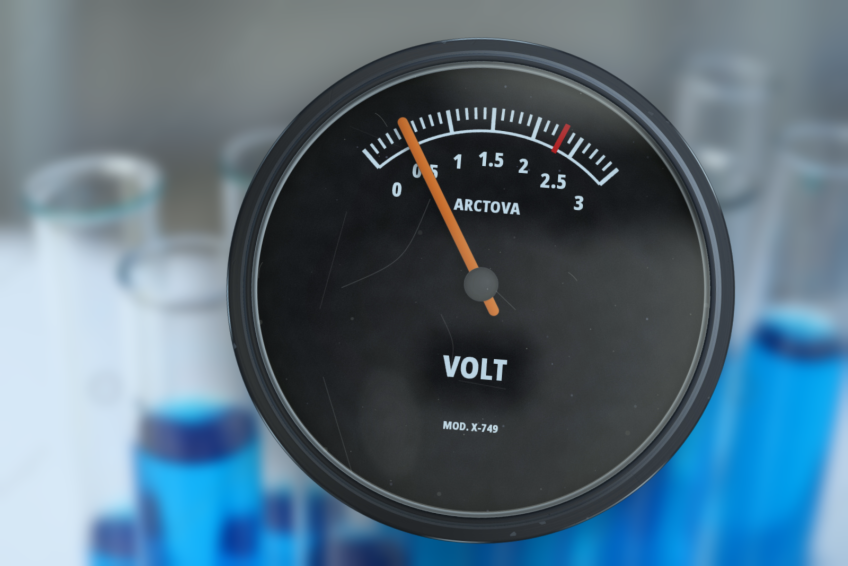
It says 0.5 V
